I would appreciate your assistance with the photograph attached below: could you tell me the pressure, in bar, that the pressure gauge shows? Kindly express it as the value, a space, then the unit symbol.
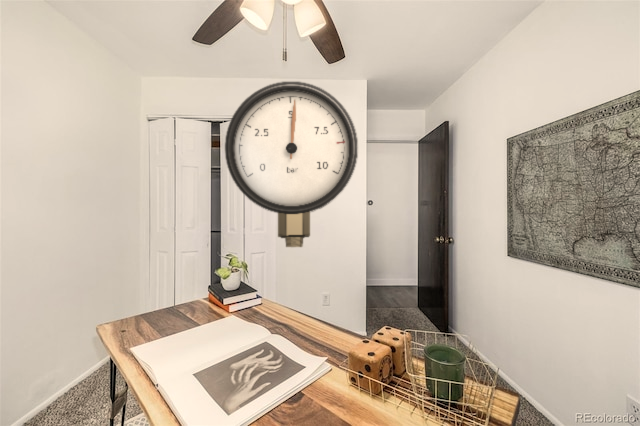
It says 5.25 bar
